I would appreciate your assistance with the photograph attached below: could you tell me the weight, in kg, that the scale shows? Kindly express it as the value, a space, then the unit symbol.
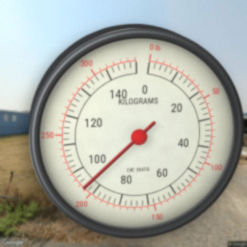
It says 94 kg
